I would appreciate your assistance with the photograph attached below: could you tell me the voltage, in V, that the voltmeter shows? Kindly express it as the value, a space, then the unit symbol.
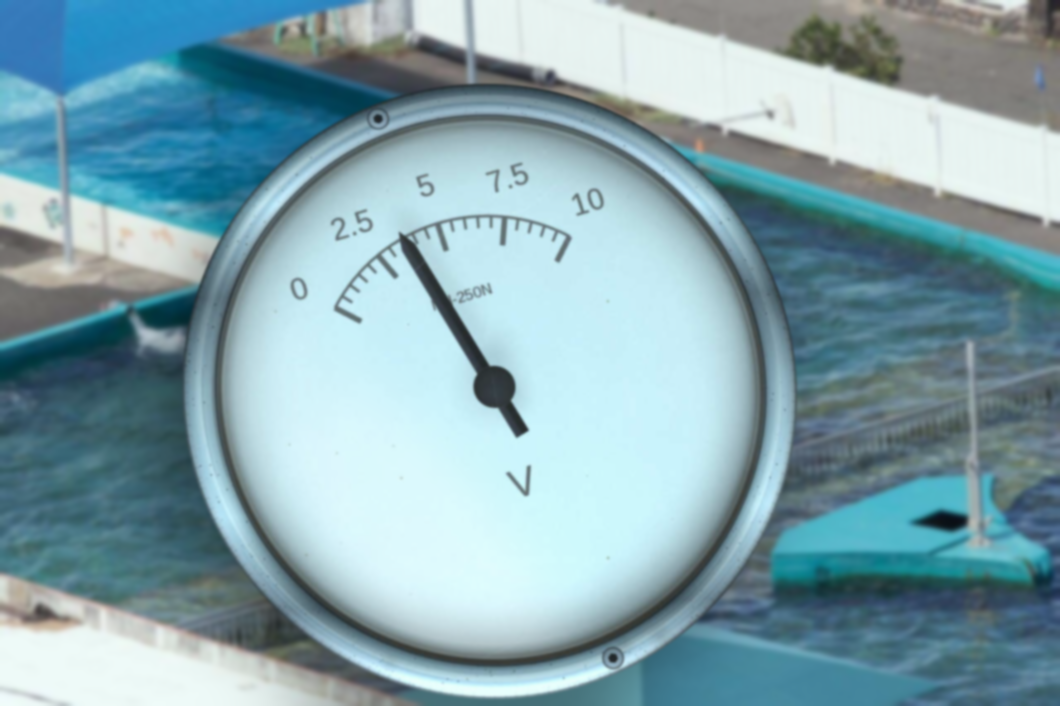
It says 3.5 V
